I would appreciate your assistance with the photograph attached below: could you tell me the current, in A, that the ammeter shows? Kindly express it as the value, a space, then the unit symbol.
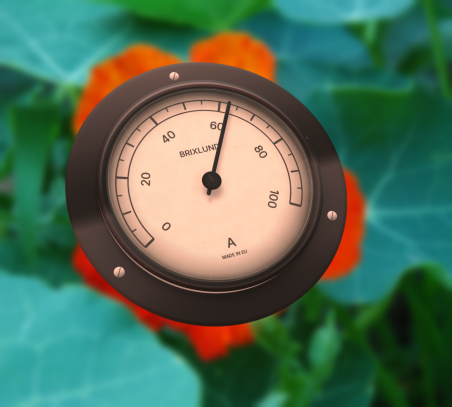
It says 62.5 A
